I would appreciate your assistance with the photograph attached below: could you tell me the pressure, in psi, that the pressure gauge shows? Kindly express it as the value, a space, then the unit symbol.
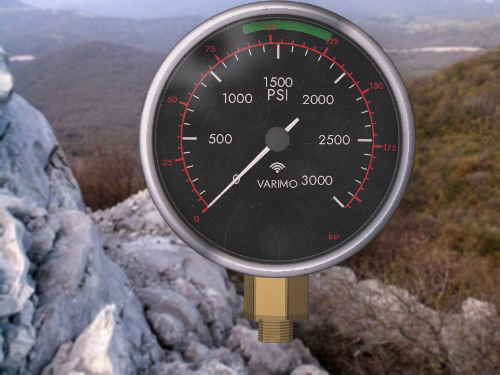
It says 0 psi
